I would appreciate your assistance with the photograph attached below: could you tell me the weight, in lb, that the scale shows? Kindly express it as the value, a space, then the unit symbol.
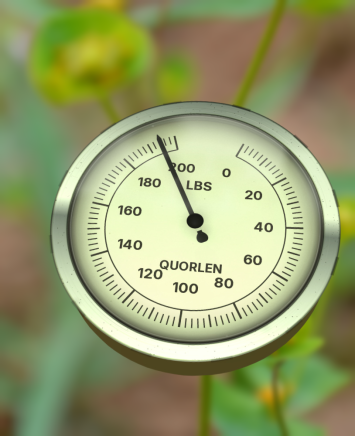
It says 194 lb
